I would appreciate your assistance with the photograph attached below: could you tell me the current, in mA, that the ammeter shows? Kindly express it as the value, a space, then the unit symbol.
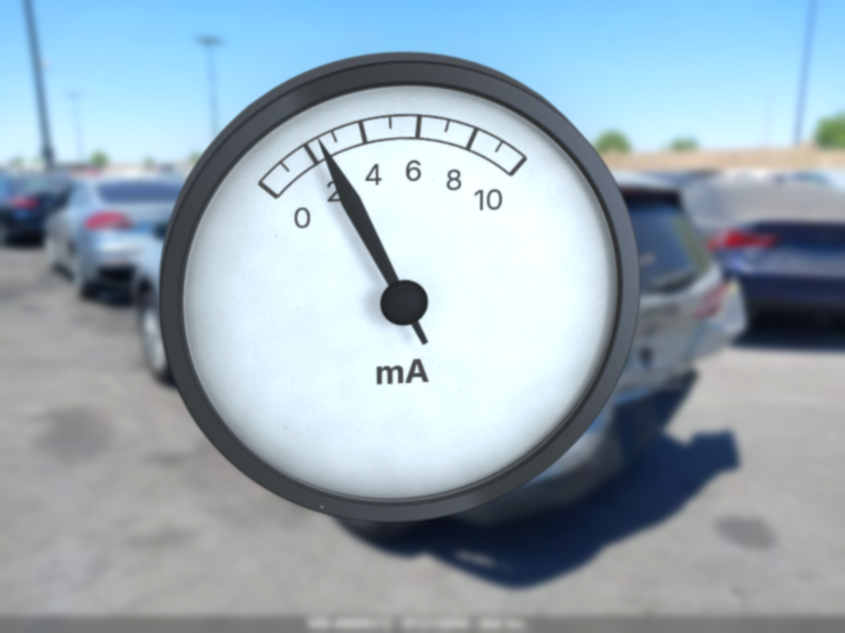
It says 2.5 mA
